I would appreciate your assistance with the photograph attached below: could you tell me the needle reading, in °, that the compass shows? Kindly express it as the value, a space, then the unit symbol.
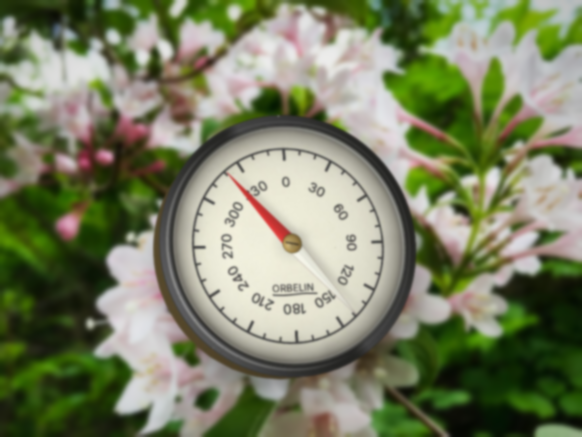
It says 320 °
